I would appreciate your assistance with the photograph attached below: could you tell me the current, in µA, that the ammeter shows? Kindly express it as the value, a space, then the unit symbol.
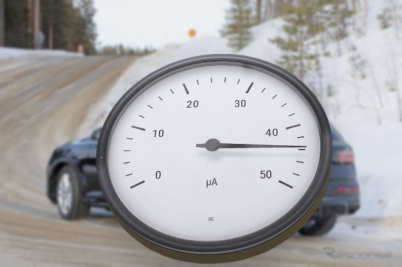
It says 44 µA
